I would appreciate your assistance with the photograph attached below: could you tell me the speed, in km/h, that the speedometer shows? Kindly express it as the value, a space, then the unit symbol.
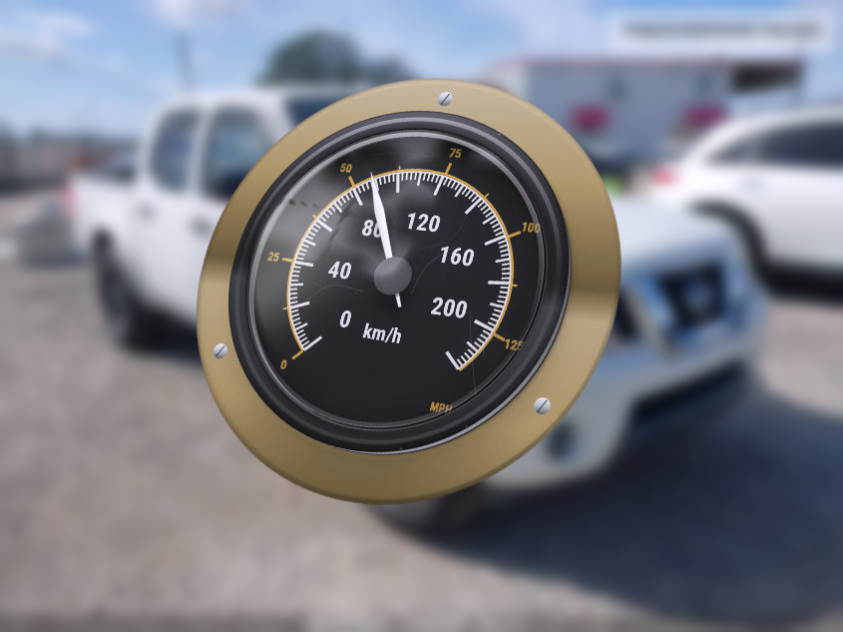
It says 90 km/h
